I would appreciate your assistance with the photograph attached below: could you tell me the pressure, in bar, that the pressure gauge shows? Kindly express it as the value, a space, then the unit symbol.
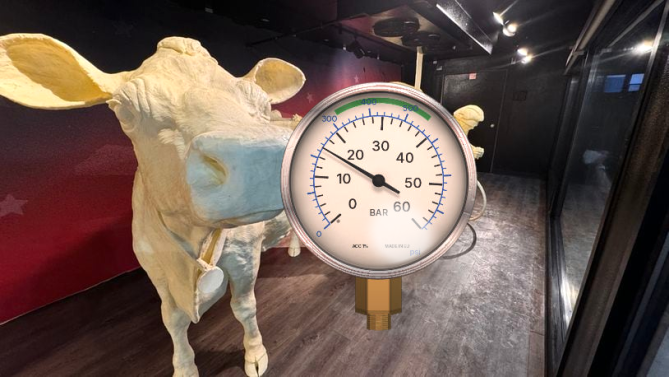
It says 16 bar
